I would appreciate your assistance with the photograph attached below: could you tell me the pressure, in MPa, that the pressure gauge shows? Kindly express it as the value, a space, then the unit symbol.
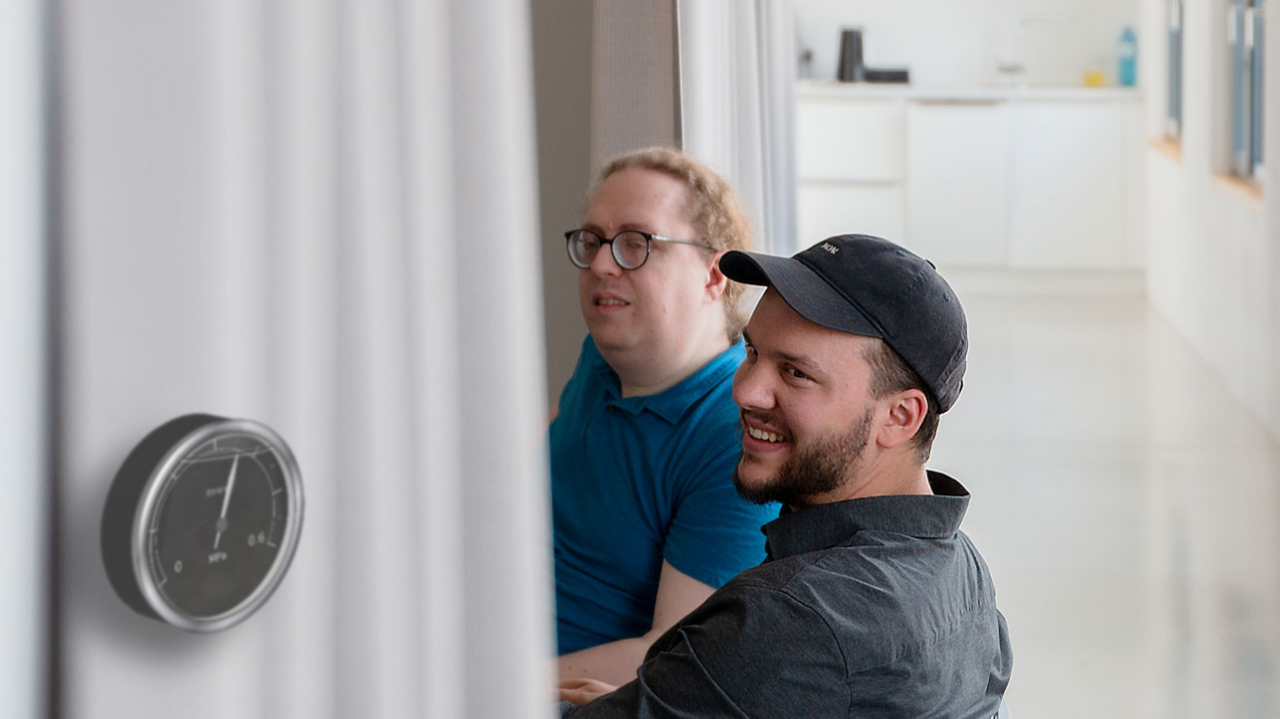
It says 0.35 MPa
